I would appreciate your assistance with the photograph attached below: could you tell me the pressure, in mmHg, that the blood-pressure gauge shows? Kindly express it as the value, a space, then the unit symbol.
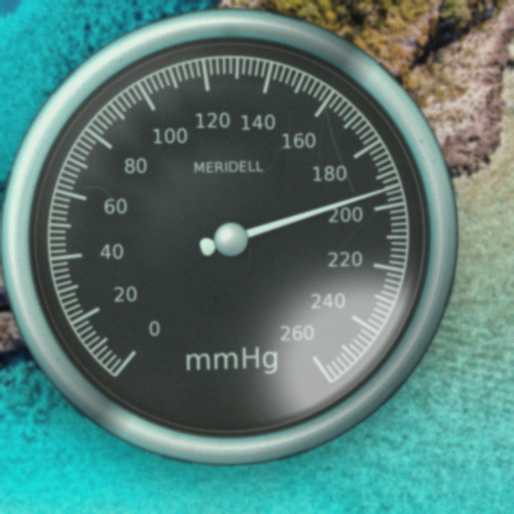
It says 194 mmHg
